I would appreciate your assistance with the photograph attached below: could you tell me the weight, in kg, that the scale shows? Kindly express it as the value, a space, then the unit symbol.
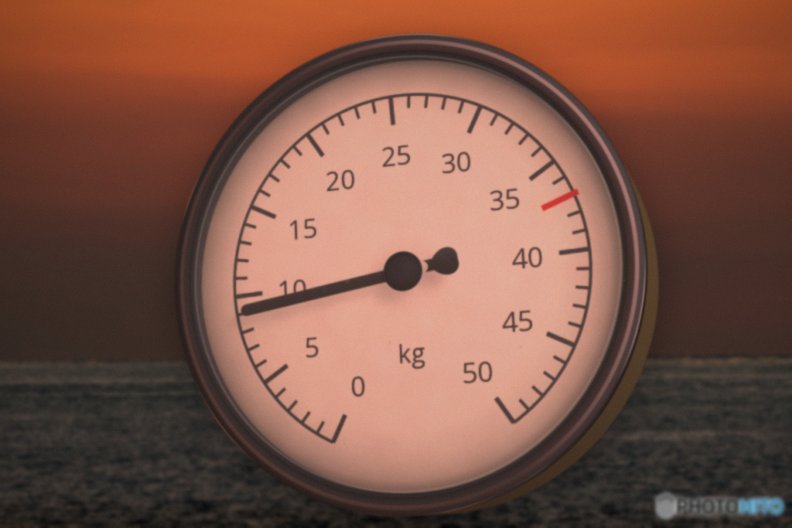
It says 9 kg
